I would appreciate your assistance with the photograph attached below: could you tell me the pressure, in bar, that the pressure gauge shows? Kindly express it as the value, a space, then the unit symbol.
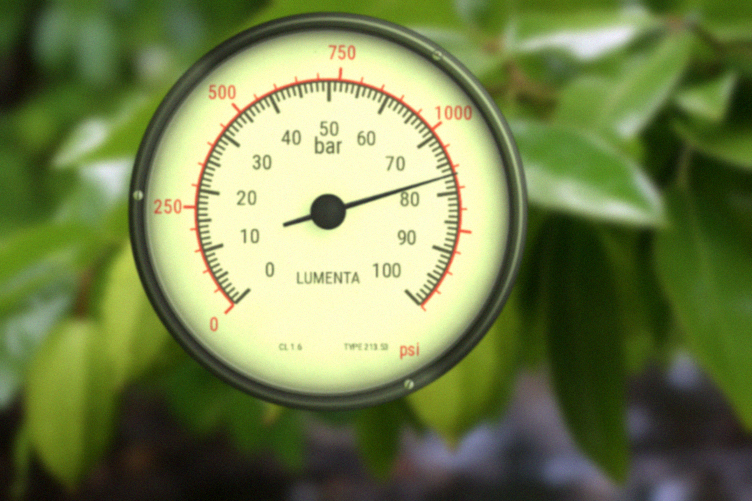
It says 77 bar
